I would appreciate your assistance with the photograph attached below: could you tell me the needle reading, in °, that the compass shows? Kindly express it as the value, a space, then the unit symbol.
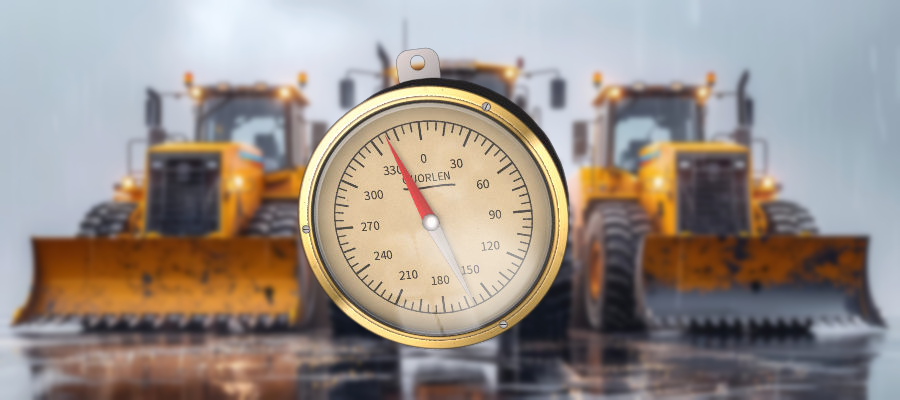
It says 340 °
